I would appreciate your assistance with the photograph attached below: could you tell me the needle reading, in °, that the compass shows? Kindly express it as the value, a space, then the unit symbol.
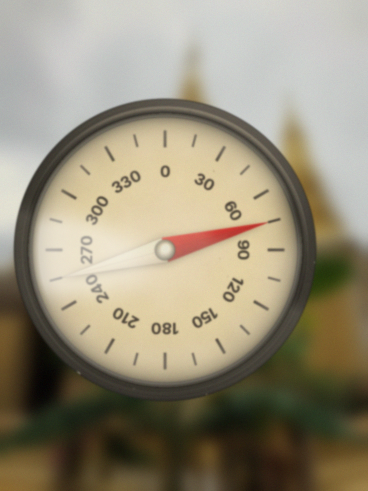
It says 75 °
